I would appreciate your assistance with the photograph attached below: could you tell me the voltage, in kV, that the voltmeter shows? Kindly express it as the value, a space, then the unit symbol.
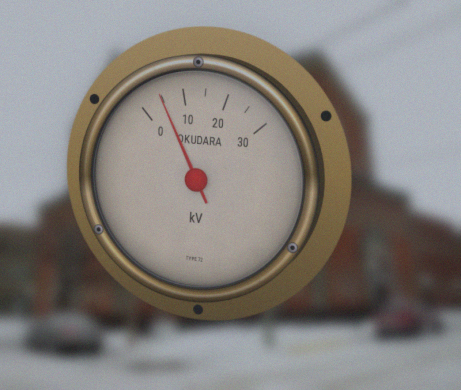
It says 5 kV
